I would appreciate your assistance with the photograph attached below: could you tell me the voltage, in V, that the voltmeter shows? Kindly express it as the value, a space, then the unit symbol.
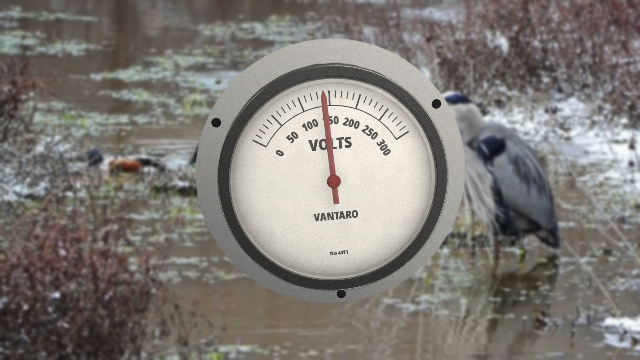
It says 140 V
